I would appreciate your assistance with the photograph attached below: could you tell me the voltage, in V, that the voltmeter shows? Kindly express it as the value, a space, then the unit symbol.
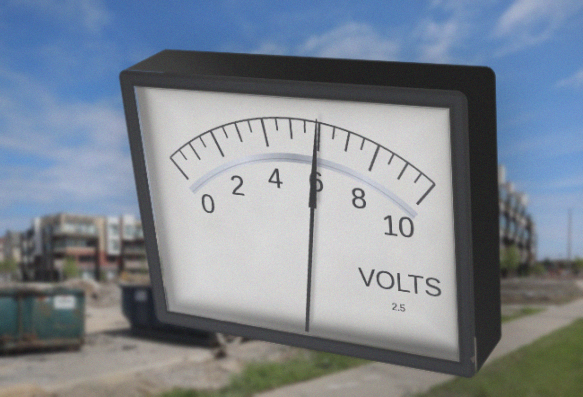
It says 6 V
